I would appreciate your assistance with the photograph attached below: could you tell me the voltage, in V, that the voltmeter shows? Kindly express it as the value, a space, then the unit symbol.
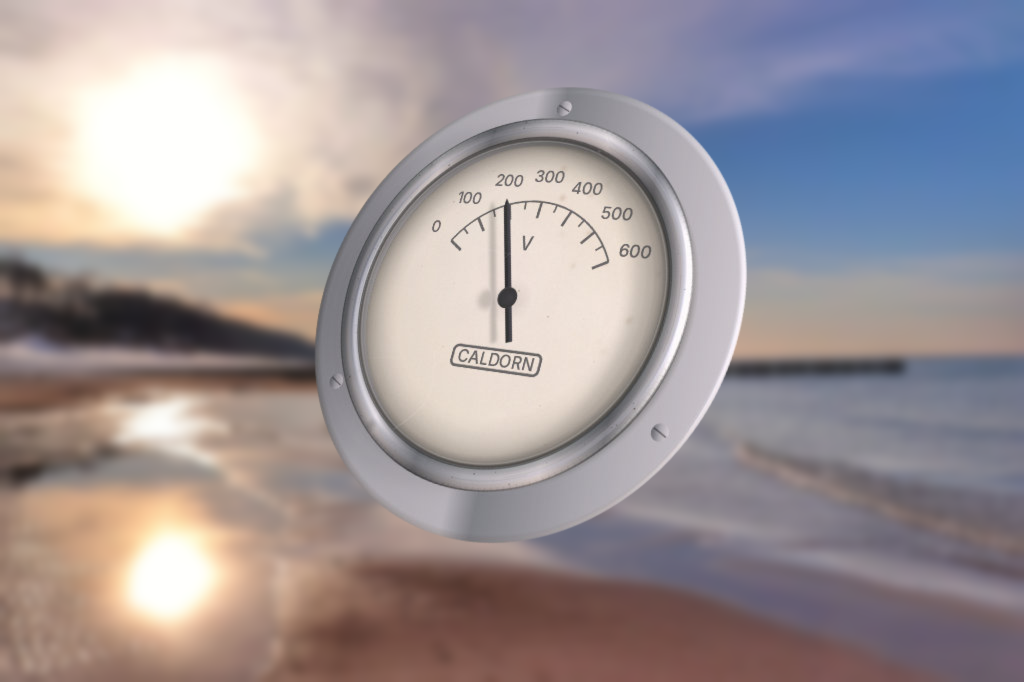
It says 200 V
